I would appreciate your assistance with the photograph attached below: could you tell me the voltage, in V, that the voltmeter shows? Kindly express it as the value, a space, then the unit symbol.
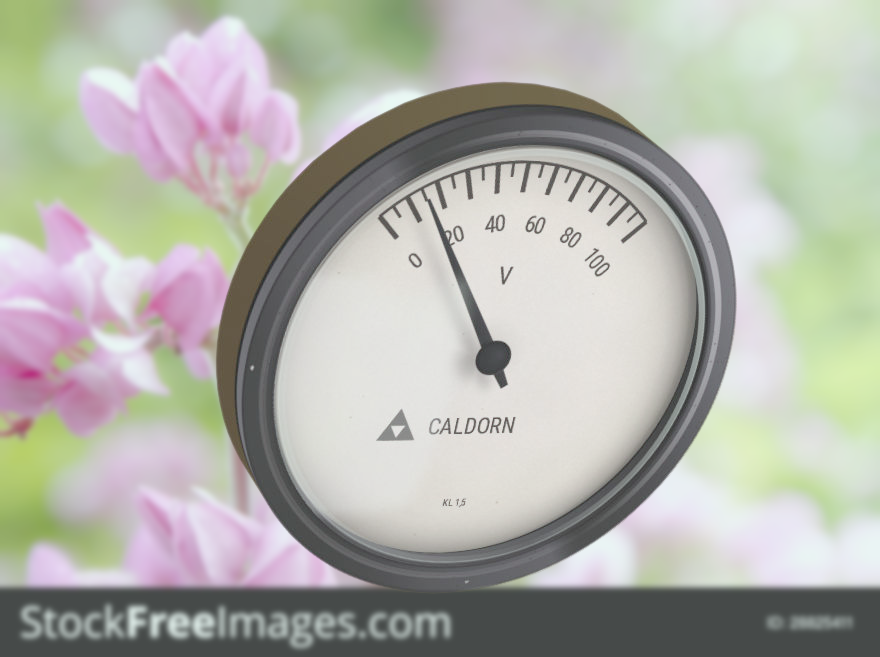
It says 15 V
